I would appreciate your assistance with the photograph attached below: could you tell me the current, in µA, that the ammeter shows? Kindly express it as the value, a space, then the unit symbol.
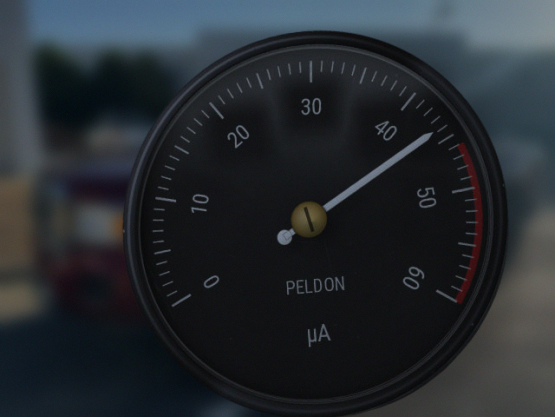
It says 44 µA
